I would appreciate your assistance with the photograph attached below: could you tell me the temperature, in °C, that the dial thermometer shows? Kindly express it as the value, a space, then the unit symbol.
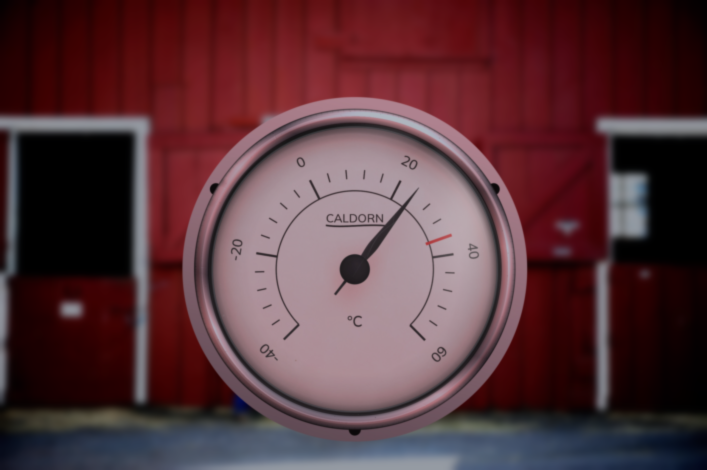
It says 24 °C
